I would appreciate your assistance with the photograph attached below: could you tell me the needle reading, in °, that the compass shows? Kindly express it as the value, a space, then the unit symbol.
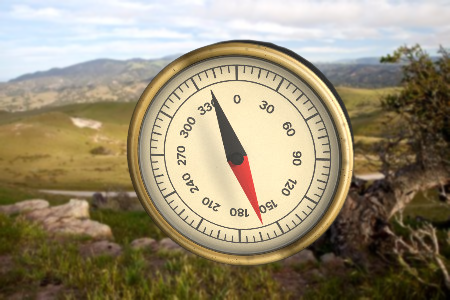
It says 160 °
